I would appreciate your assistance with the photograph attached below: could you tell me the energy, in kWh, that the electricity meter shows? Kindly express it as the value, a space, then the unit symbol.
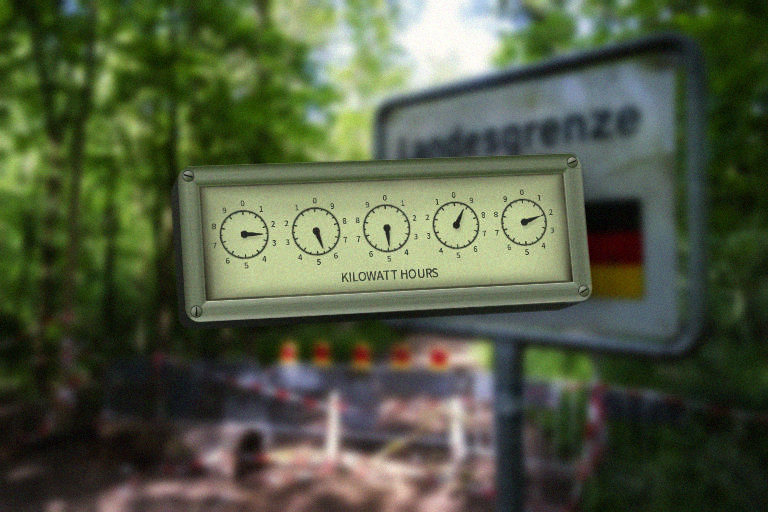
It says 25492 kWh
